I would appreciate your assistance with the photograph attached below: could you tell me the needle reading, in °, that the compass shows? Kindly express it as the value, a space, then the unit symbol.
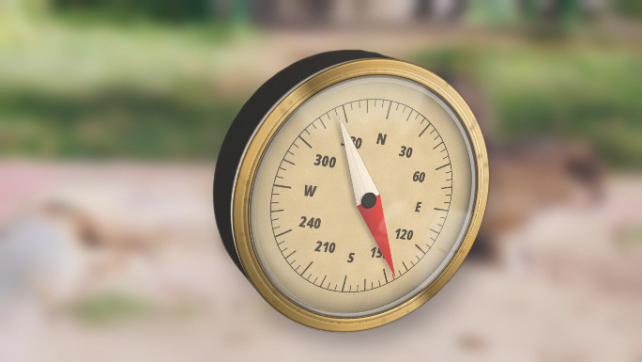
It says 145 °
